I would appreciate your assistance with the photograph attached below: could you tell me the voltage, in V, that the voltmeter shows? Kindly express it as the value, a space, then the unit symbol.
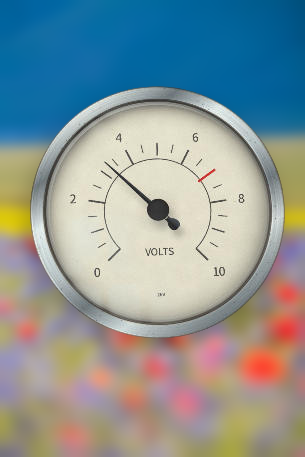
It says 3.25 V
